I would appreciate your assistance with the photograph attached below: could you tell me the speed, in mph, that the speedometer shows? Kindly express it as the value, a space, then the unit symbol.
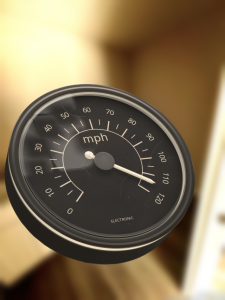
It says 115 mph
